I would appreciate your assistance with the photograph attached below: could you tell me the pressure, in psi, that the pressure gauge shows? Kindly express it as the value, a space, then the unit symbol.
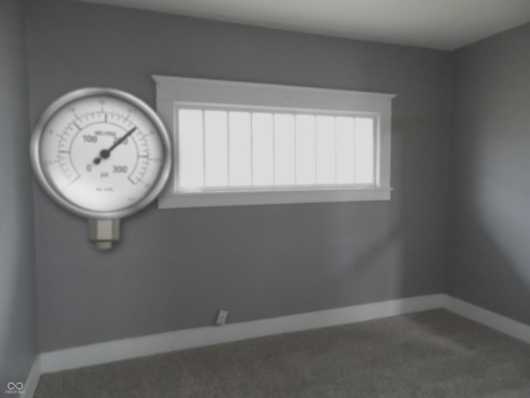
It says 200 psi
